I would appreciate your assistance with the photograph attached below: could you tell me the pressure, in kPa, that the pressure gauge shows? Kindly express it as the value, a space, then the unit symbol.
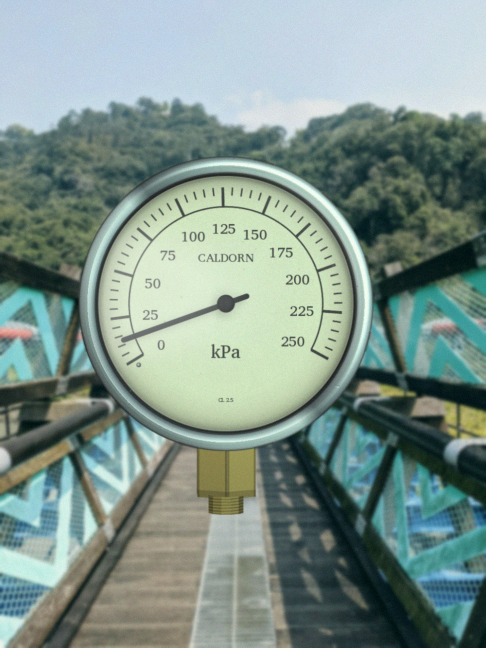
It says 12.5 kPa
